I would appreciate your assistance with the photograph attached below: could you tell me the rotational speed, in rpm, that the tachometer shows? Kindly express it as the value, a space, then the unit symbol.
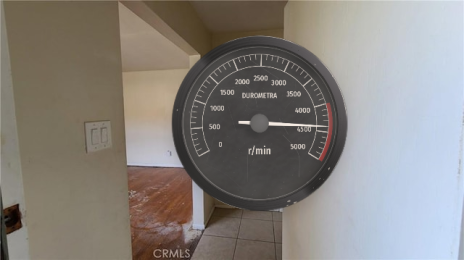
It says 4400 rpm
